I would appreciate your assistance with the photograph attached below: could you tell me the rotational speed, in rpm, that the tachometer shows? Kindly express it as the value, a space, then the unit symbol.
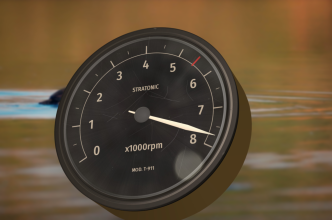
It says 7750 rpm
